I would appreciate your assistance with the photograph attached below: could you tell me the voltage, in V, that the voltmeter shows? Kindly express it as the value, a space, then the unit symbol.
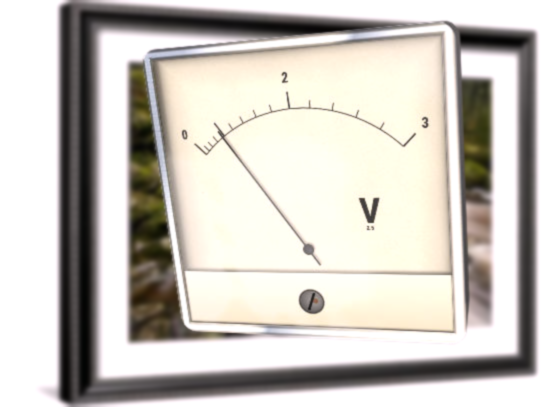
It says 1 V
